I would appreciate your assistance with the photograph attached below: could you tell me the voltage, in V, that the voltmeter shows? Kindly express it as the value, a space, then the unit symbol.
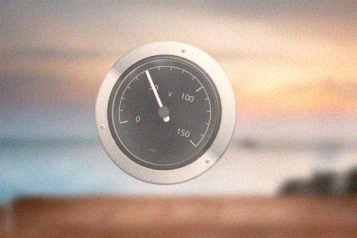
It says 50 V
